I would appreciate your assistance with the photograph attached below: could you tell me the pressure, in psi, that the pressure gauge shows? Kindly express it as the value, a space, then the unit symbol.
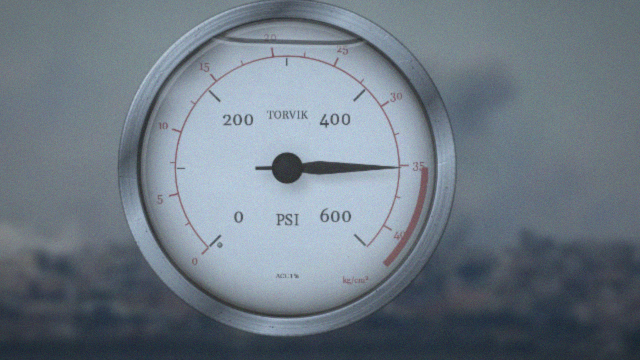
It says 500 psi
